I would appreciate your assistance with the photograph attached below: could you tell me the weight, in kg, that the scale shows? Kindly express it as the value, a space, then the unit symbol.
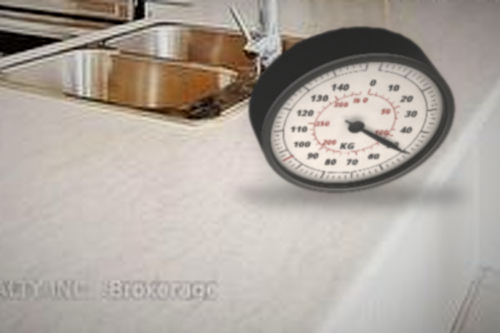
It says 50 kg
